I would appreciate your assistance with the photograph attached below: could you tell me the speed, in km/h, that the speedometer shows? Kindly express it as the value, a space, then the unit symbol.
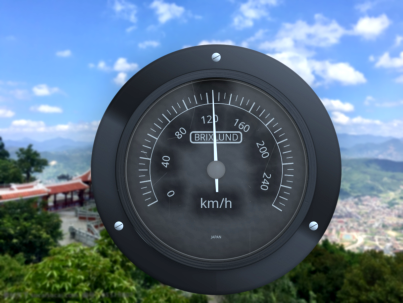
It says 125 km/h
